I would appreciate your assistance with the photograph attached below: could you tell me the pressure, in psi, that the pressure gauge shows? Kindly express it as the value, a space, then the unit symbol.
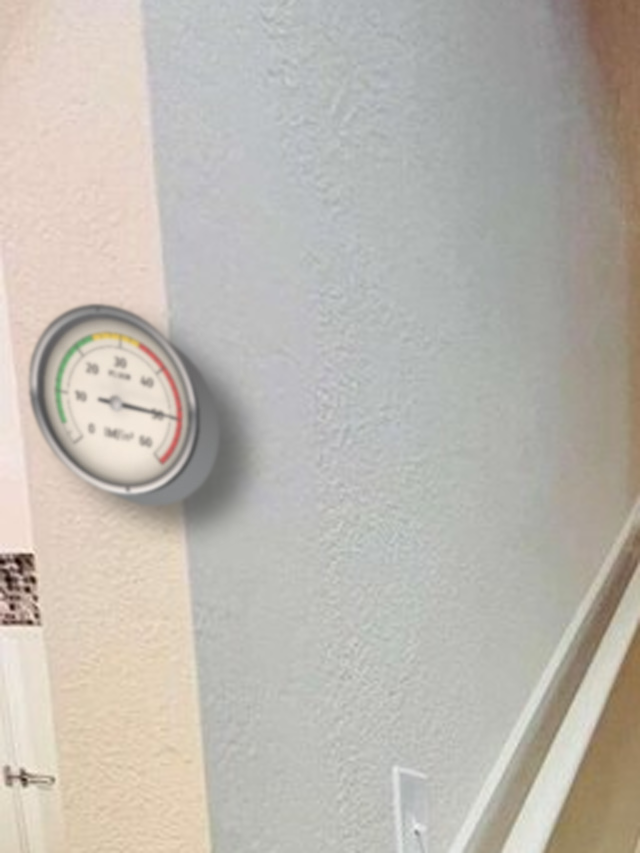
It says 50 psi
